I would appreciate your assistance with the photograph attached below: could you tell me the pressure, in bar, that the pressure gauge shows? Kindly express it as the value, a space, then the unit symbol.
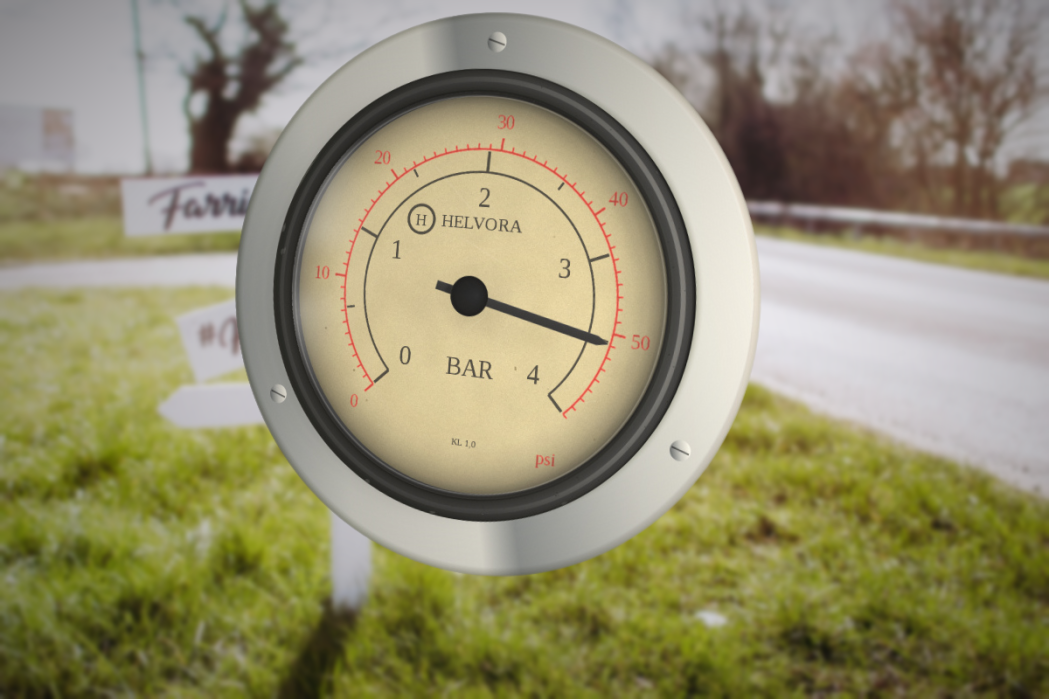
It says 3.5 bar
